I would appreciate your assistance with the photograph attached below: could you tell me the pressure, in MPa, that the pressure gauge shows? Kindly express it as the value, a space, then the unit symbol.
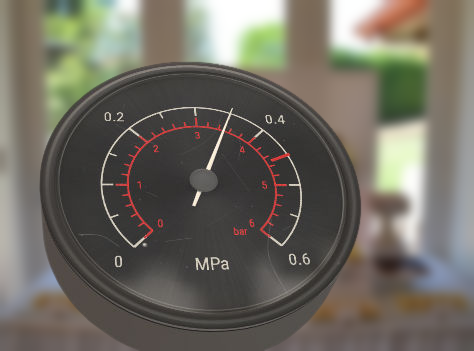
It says 0.35 MPa
